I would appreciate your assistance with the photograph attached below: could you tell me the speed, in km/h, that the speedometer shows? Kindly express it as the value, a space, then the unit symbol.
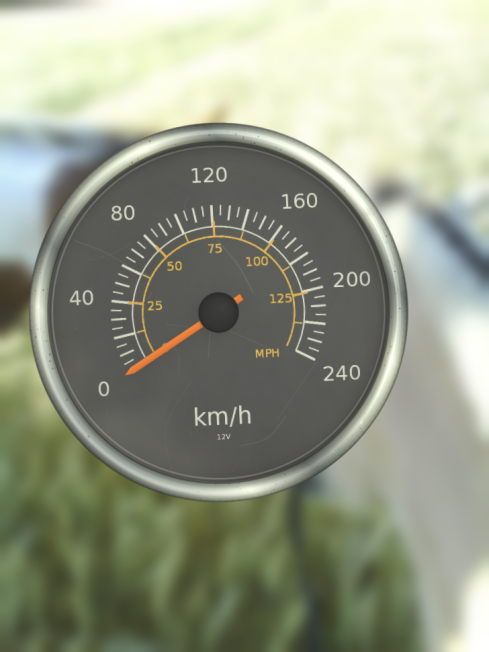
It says 0 km/h
